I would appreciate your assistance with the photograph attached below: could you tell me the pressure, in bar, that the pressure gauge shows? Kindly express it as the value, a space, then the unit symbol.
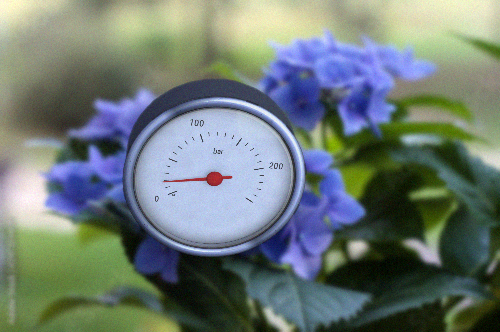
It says 20 bar
